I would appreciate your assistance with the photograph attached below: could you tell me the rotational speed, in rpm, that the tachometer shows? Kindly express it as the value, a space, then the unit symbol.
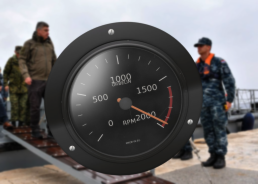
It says 1950 rpm
